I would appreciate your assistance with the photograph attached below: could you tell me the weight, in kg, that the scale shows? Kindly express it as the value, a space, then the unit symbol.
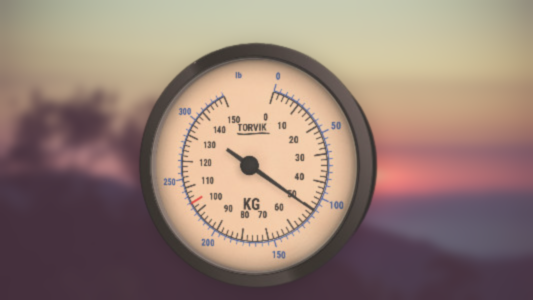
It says 50 kg
